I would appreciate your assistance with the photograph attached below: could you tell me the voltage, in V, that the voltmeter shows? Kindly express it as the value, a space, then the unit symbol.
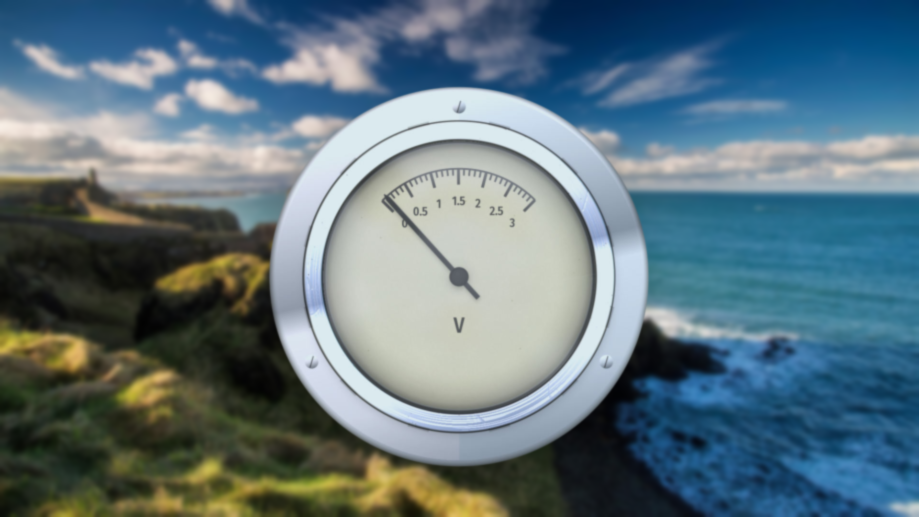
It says 0.1 V
